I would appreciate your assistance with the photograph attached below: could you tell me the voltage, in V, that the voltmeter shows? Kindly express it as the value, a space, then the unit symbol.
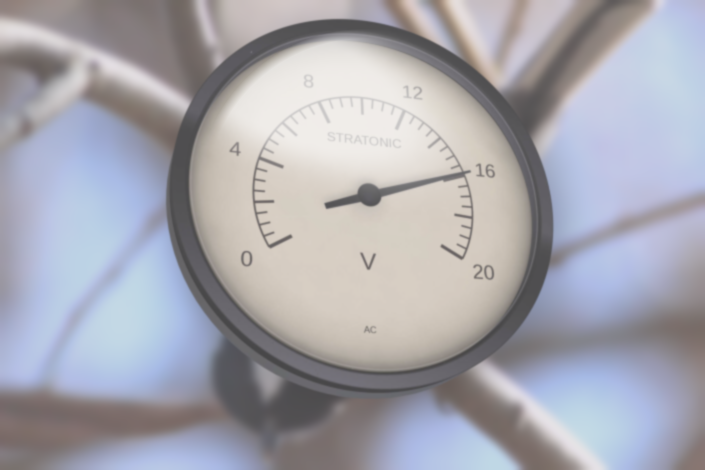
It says 16 V
